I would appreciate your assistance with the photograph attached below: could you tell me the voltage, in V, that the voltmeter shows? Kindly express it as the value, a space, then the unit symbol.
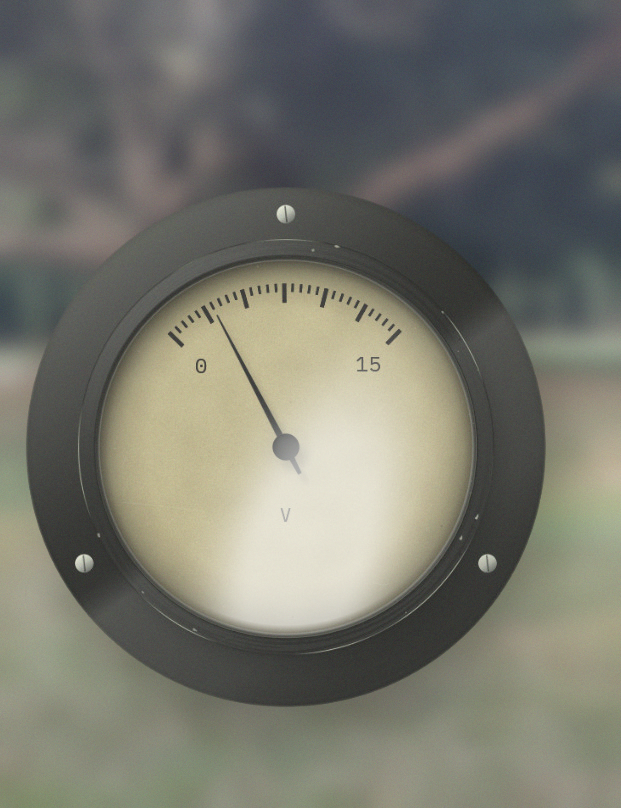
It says 3 V
